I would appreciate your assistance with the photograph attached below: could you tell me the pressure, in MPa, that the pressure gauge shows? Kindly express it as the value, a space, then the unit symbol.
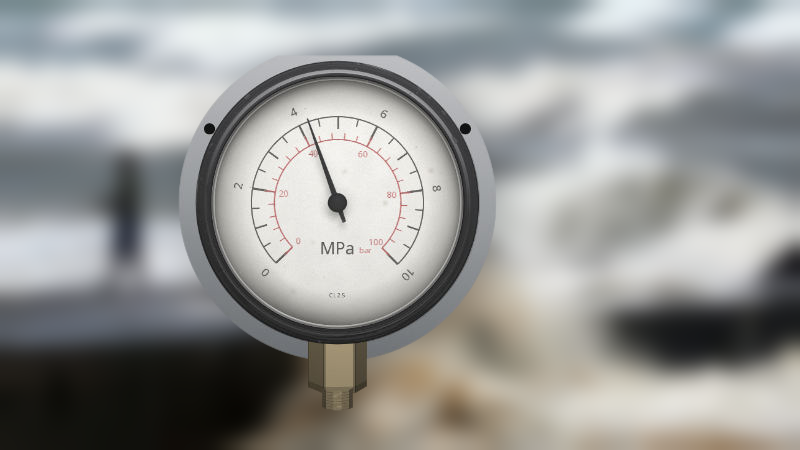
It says 4.25 MPa
